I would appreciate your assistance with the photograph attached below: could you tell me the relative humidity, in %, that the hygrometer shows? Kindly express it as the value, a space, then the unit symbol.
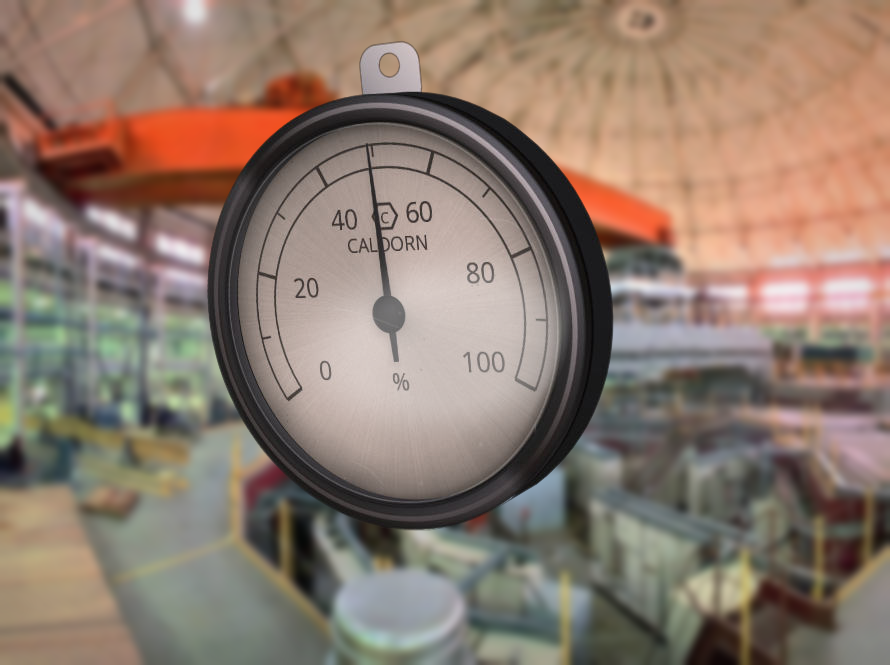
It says 50 %
